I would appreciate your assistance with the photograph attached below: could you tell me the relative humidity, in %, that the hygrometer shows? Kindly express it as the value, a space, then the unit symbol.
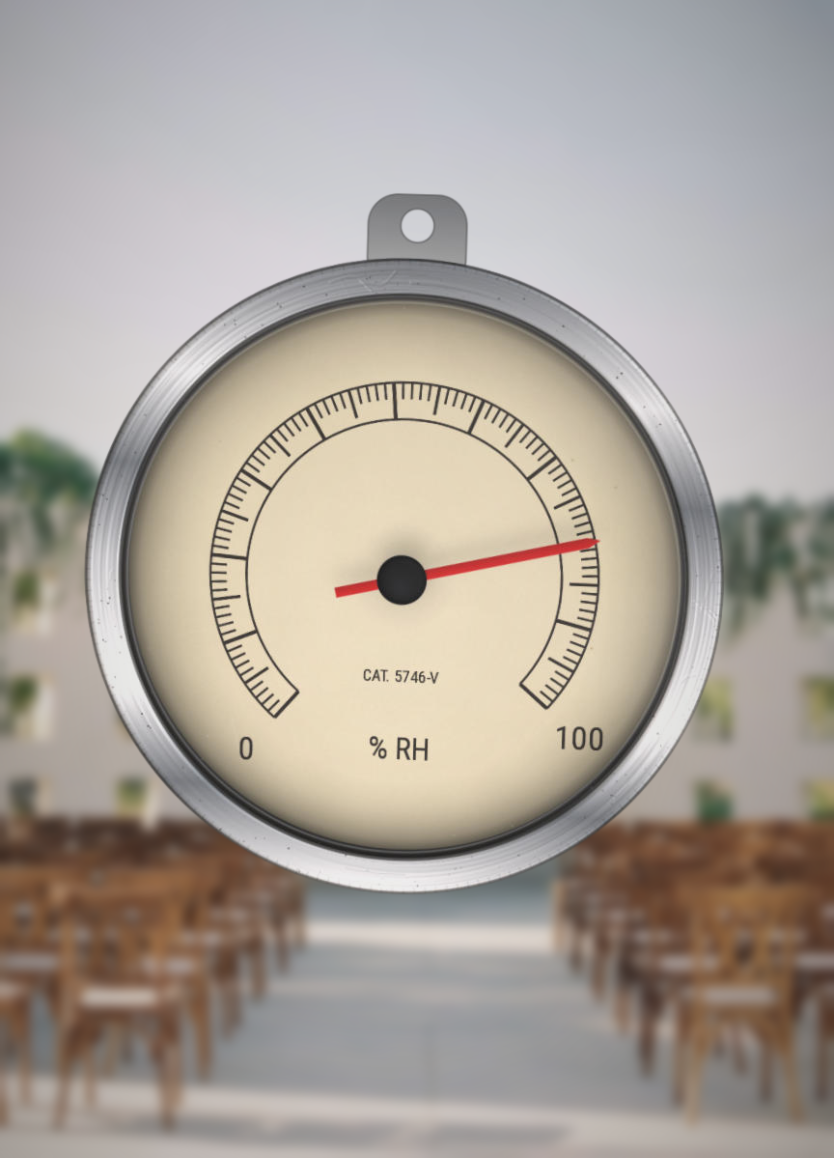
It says 80 %
